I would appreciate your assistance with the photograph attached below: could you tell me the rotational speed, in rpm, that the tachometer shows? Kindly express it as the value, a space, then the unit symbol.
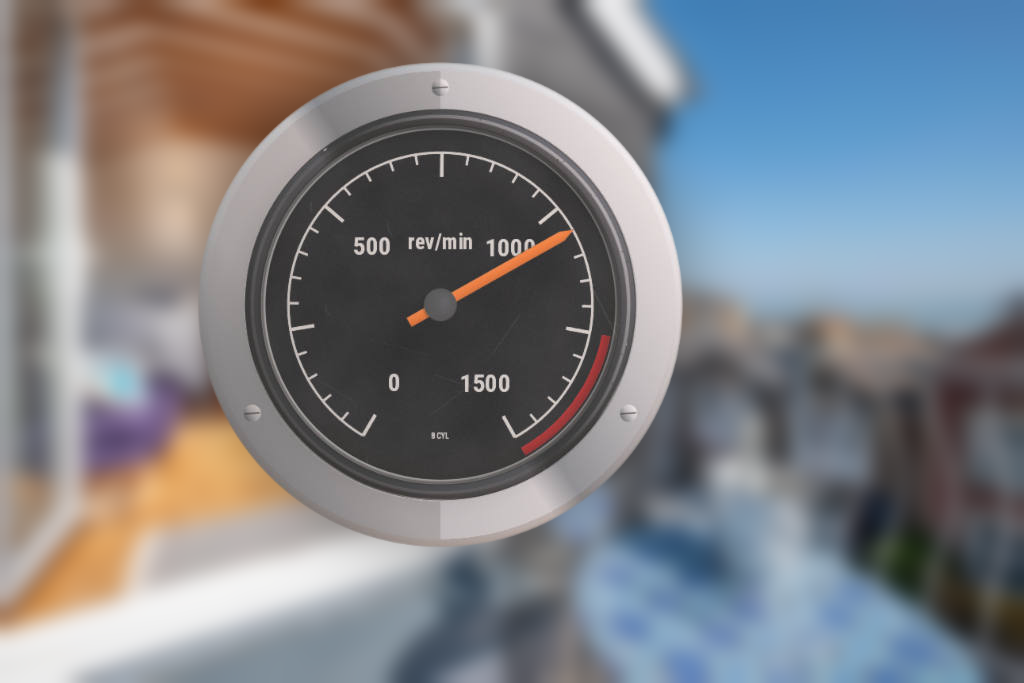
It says 1050 rpm
